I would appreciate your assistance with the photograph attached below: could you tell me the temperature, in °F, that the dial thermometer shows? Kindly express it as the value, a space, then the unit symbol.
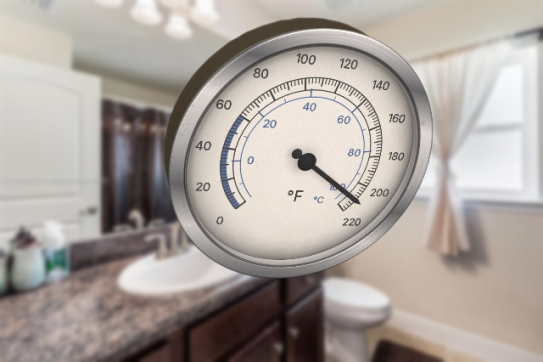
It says 210 °F
